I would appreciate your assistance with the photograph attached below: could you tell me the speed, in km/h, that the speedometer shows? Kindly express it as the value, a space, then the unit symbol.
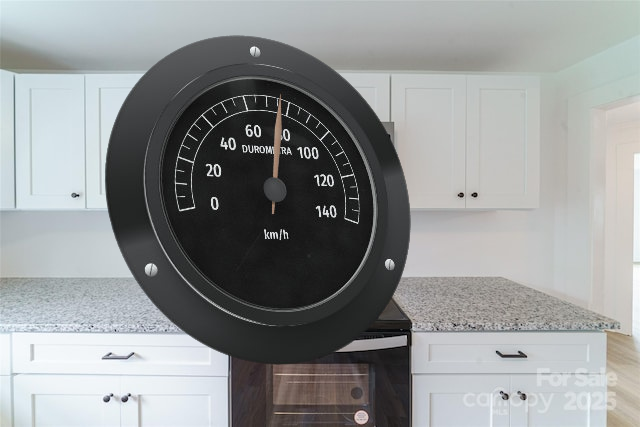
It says 75 km/h
